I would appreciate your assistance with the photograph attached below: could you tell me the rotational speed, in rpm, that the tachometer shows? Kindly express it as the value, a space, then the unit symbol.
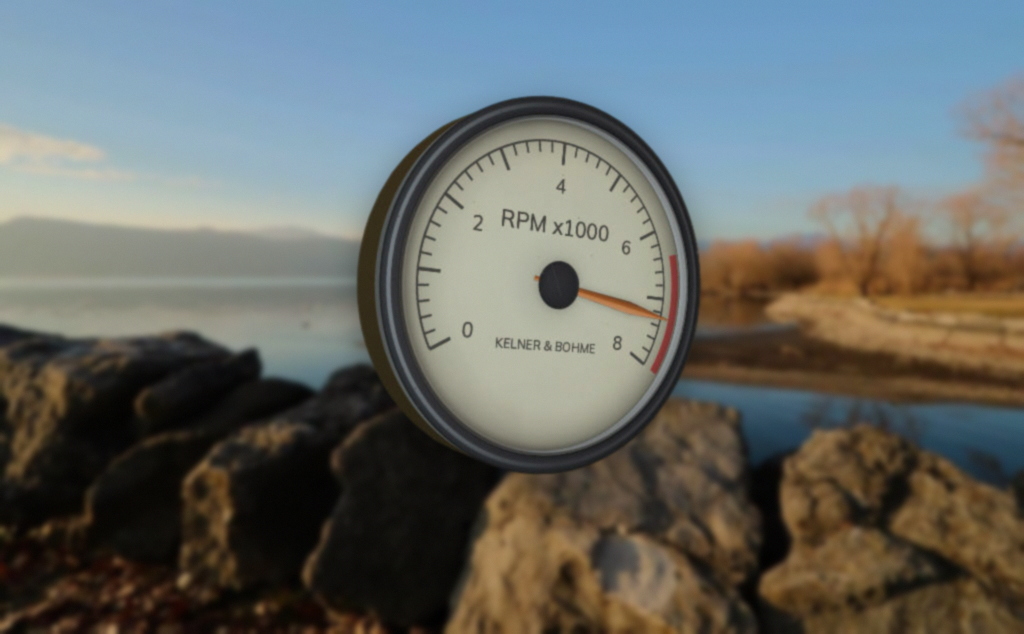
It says 7300 rpm
